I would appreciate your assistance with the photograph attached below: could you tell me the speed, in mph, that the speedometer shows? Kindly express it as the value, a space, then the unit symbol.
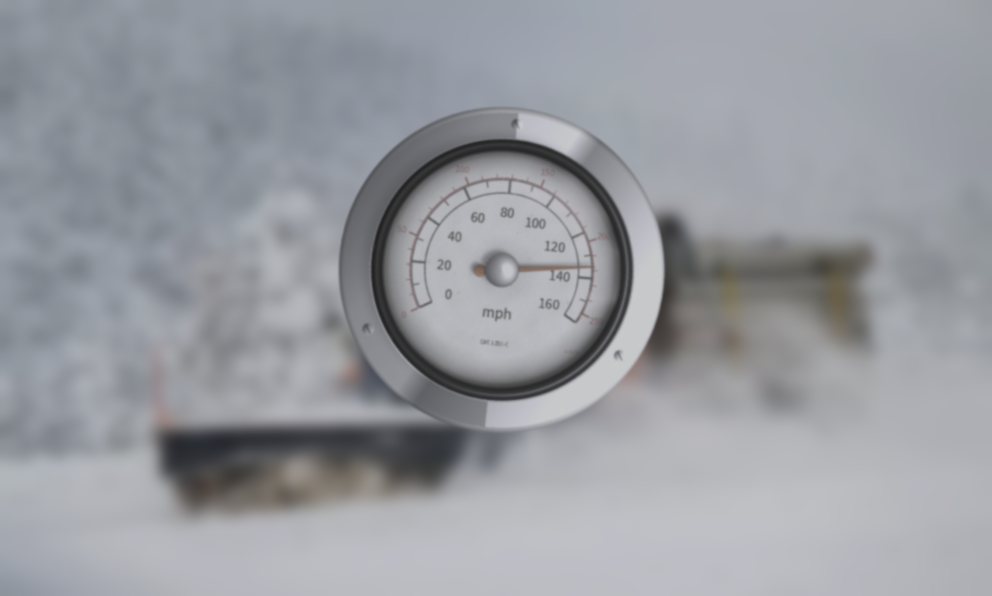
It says 135 mph
